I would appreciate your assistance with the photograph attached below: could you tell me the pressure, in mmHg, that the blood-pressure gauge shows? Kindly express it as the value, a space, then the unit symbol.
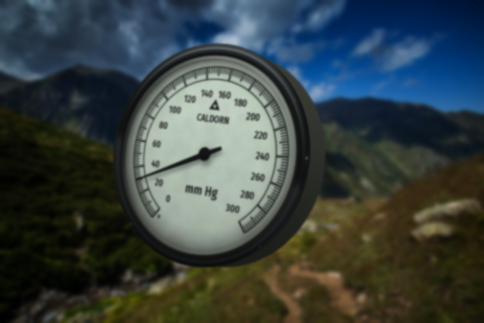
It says 30 mmHg
